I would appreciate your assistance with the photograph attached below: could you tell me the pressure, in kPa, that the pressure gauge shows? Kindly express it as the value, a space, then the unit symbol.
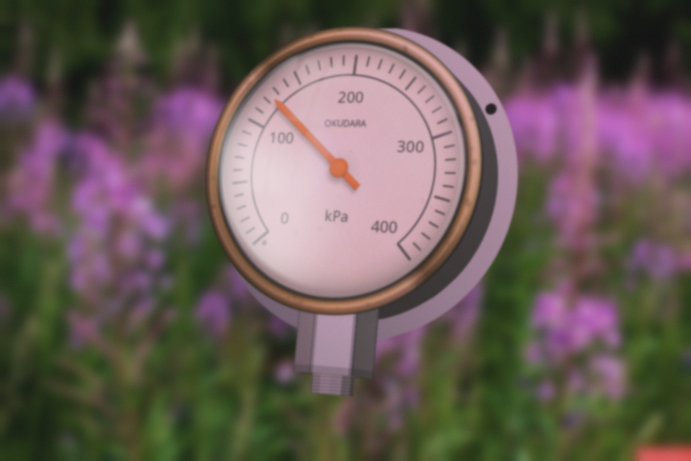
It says 125 kPa
